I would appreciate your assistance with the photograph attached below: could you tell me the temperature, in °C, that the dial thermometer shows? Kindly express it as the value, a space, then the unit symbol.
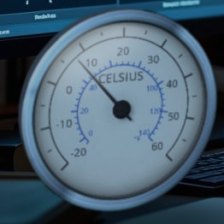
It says 7.5 °C
